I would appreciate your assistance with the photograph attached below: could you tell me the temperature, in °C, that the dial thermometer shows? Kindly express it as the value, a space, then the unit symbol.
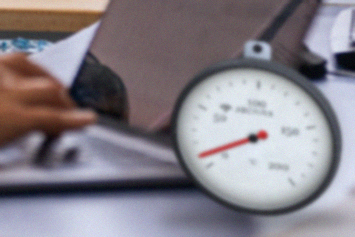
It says 10 °C
